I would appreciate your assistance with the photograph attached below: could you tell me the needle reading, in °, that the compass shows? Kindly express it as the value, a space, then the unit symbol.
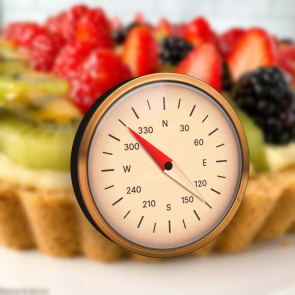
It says 315 °
